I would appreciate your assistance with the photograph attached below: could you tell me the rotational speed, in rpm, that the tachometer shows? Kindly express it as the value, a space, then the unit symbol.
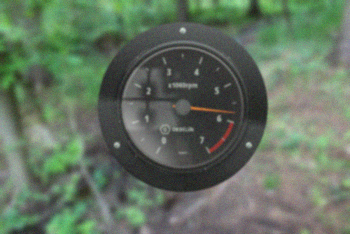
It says 5750 rpm
